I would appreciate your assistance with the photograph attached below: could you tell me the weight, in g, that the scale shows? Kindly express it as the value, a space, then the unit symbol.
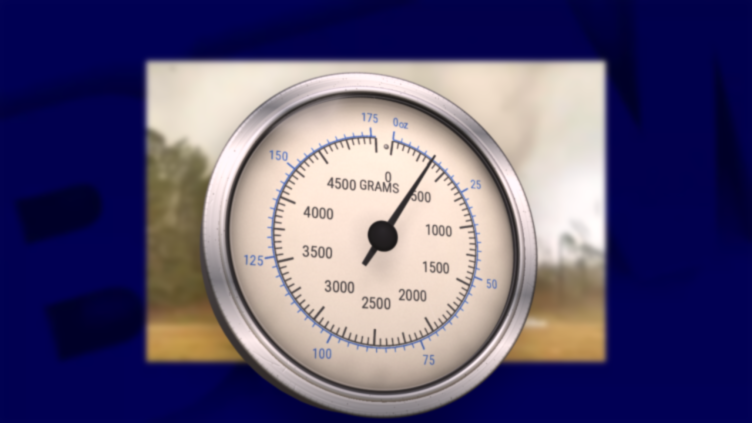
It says 350 g
